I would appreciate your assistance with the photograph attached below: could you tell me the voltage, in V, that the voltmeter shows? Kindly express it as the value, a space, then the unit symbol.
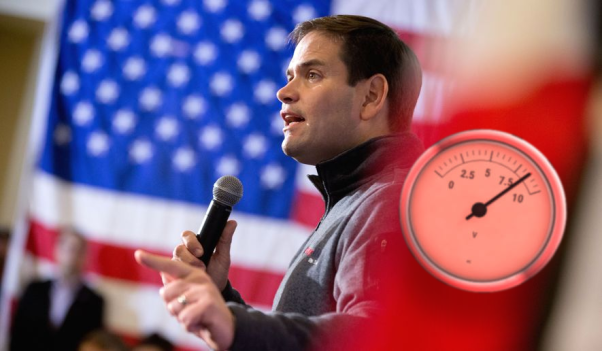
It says 8.5 V
